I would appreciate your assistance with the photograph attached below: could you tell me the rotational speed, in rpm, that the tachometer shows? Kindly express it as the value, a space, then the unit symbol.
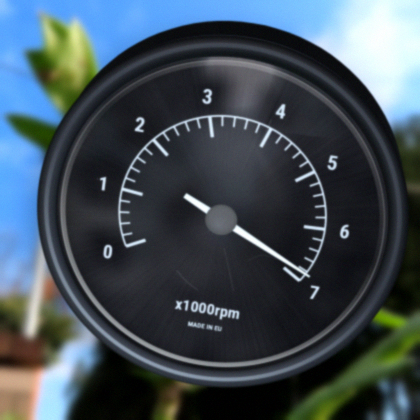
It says 6800 rpm
